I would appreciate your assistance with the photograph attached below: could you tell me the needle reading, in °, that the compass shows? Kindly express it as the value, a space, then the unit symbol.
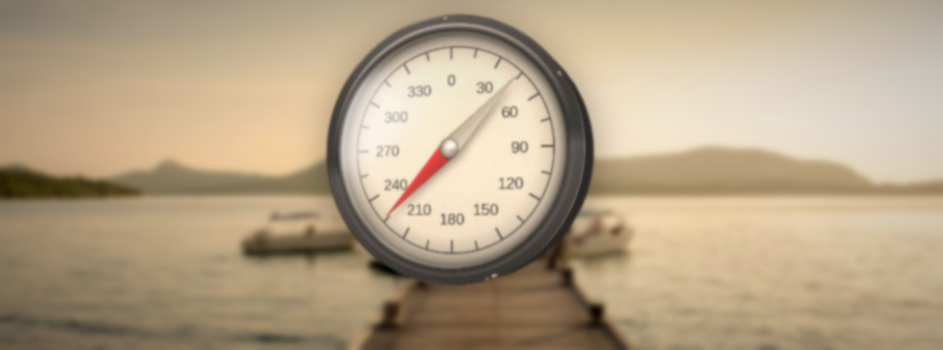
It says 225 °
